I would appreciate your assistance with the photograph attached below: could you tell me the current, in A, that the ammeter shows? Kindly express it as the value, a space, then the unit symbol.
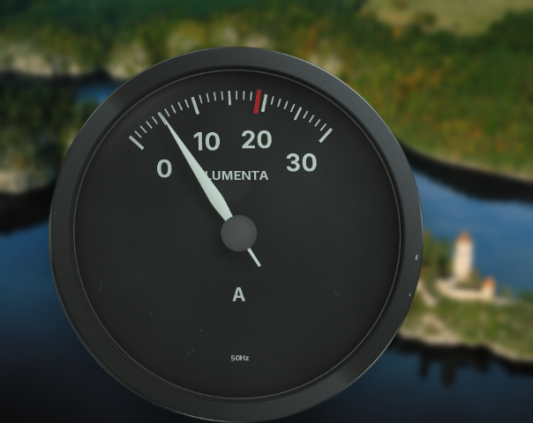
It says 5 A
